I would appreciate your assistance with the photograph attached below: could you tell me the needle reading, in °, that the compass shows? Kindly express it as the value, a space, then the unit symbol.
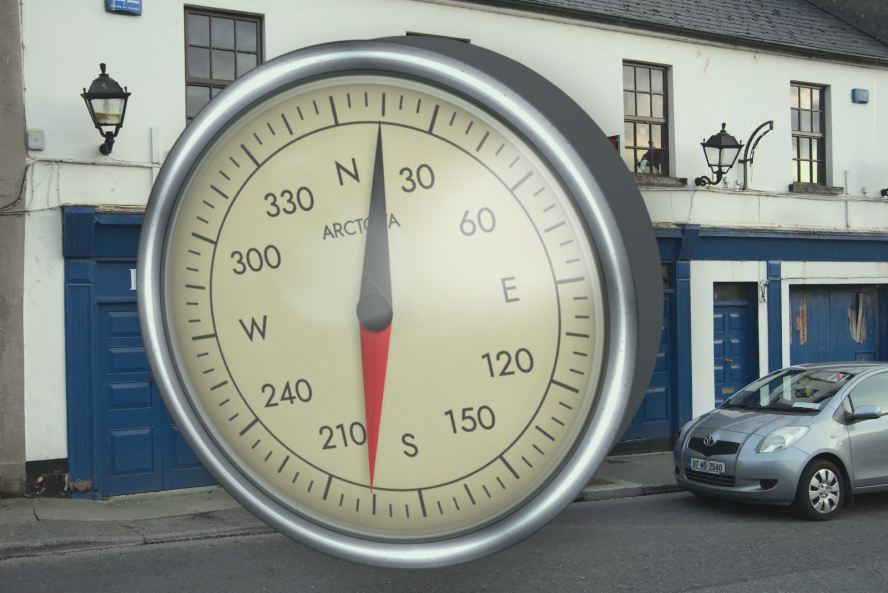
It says 195 °
